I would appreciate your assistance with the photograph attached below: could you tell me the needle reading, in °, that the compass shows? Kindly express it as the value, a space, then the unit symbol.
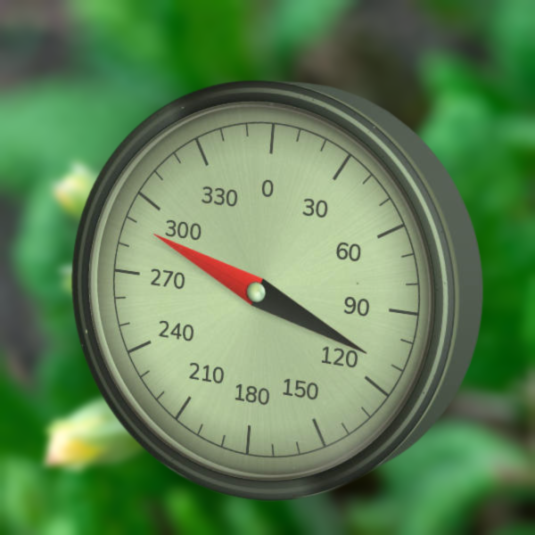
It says 290 °
